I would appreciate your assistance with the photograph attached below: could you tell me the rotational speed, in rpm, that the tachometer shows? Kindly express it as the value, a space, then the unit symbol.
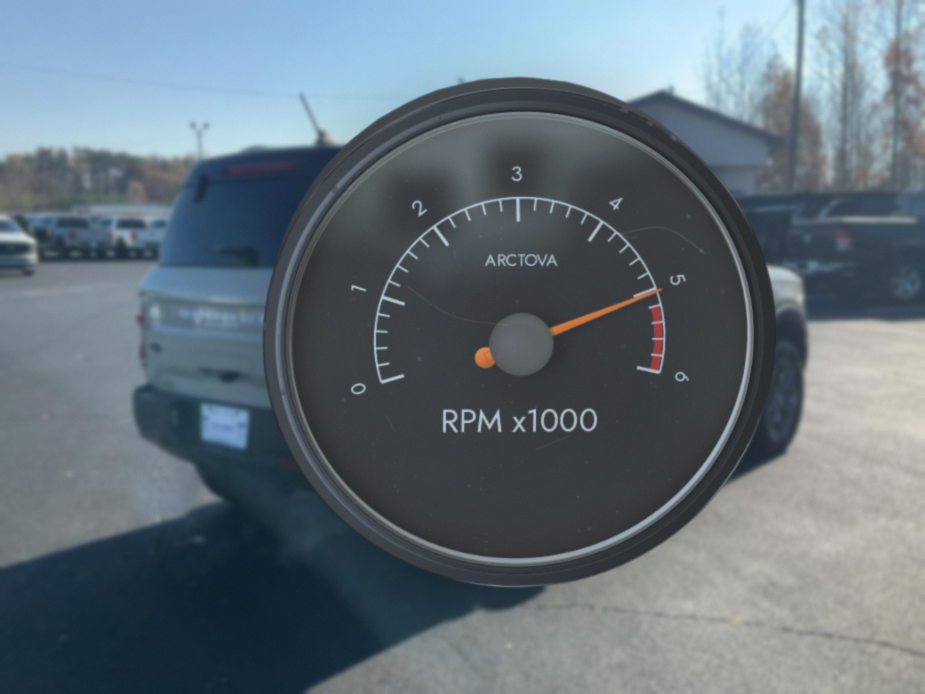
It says 5000 rpm
